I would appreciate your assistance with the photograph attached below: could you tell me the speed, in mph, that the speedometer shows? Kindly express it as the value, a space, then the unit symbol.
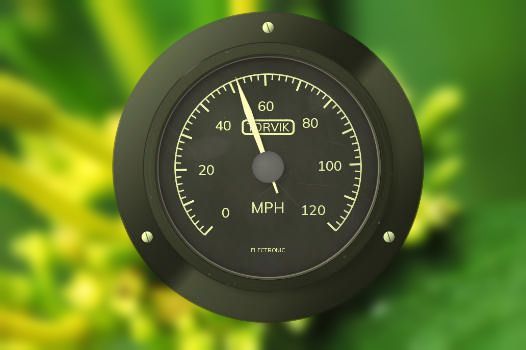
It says 52 mph
